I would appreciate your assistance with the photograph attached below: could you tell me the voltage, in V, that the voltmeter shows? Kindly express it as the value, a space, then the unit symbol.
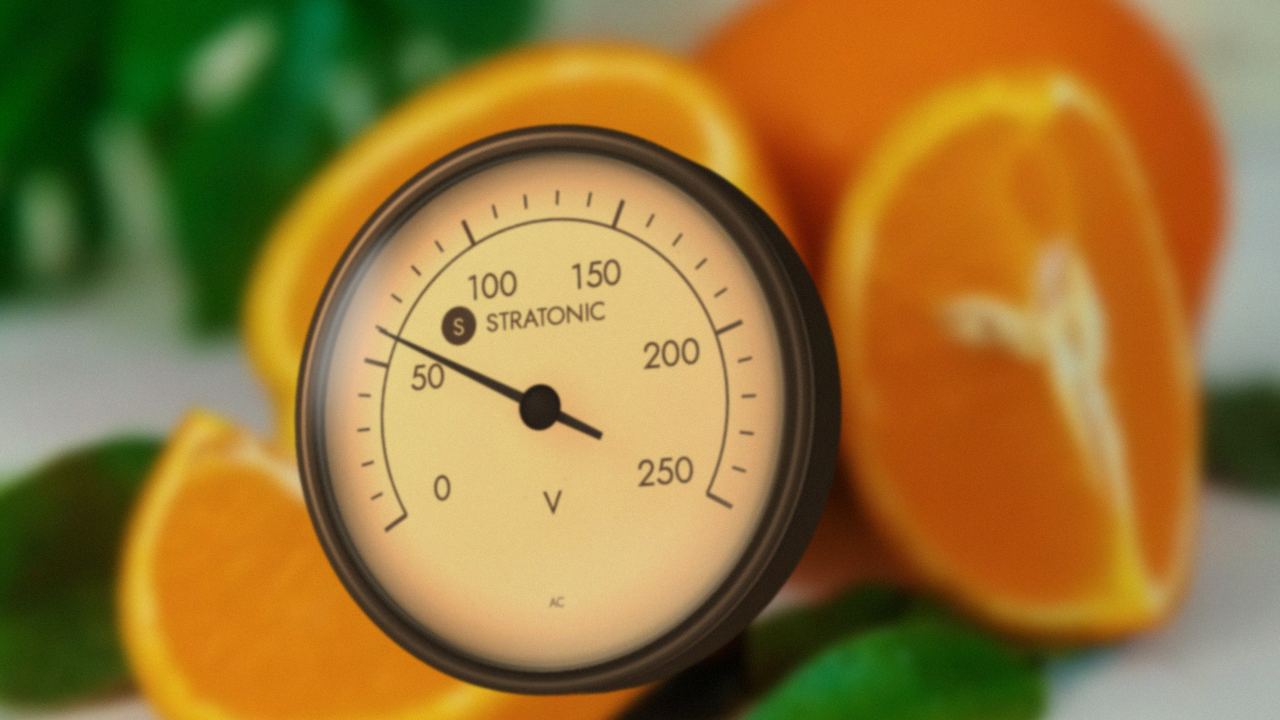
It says 60 V
